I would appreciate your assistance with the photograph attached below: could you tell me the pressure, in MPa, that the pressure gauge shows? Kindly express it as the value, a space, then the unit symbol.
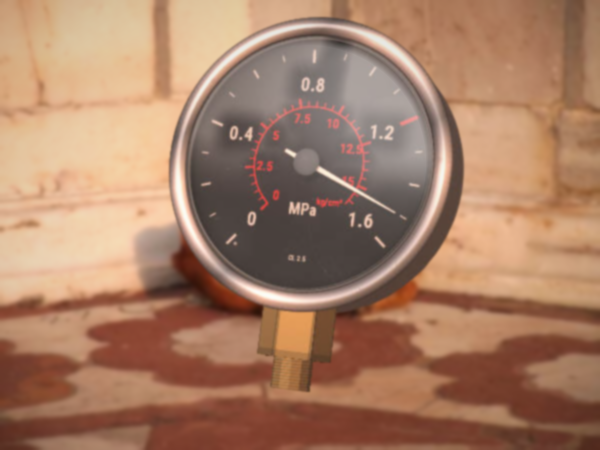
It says 1.5 MPa
